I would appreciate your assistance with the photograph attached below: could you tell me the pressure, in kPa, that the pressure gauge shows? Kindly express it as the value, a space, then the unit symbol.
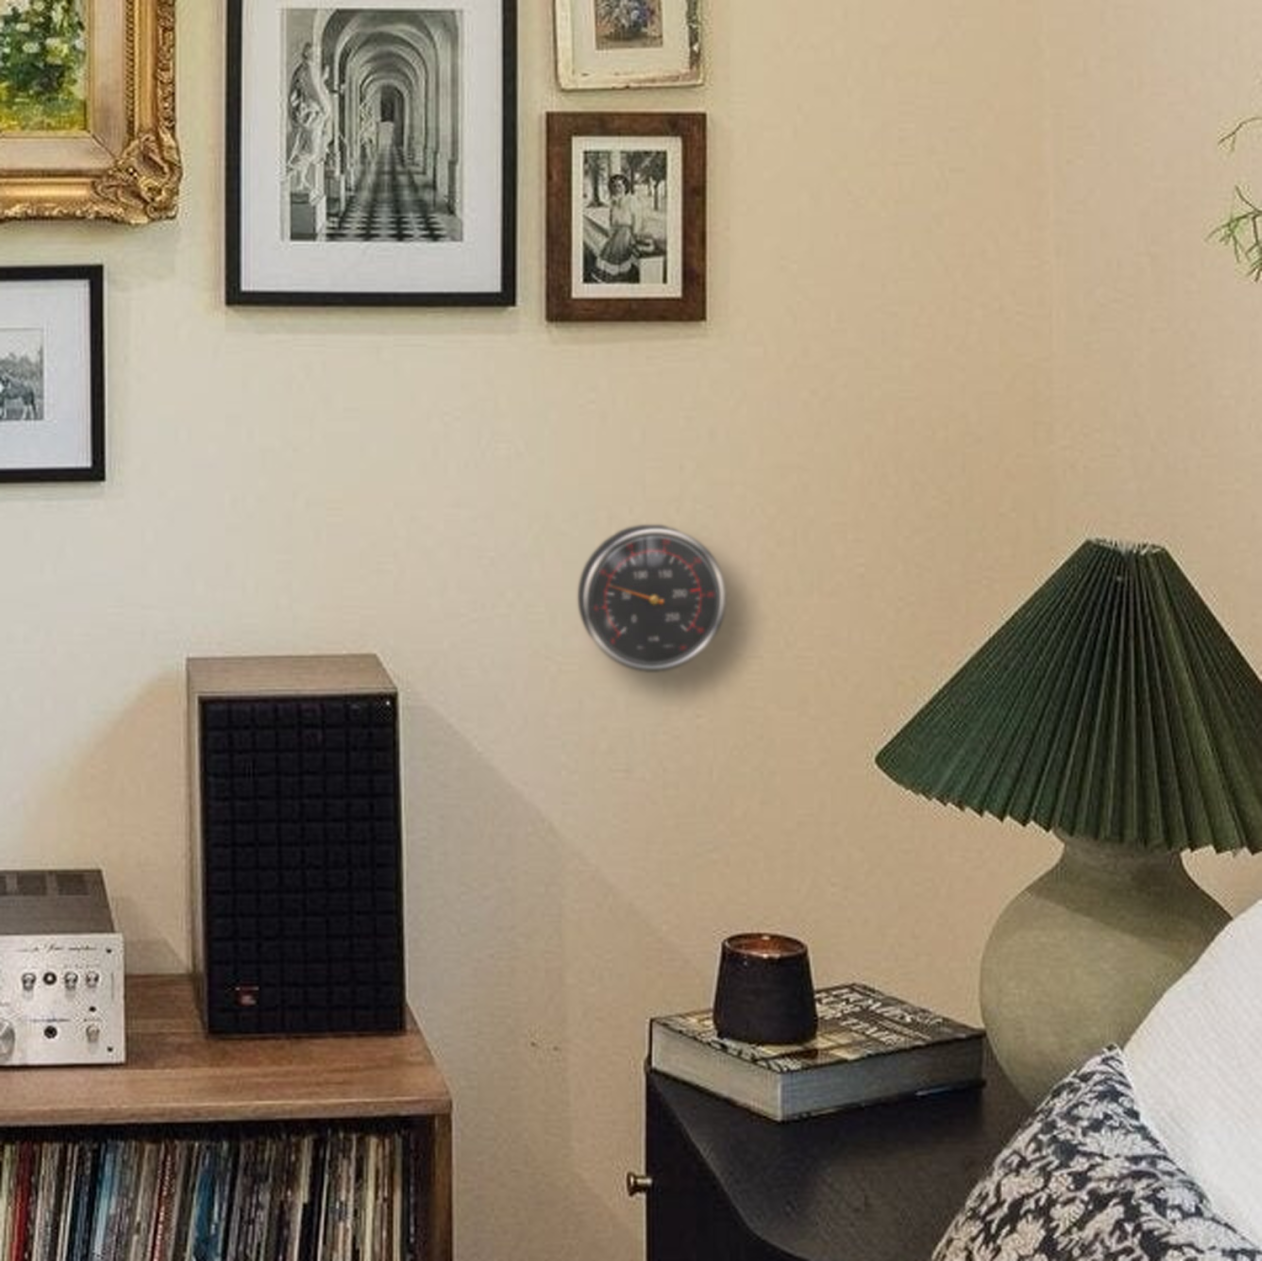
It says 60 kPa
